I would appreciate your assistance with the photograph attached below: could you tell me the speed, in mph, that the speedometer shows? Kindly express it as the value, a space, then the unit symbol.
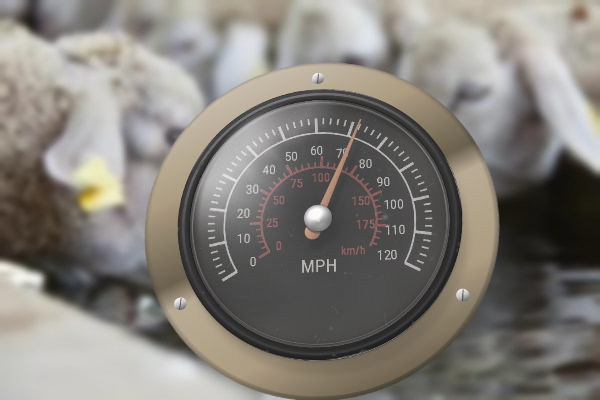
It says 72 mph
